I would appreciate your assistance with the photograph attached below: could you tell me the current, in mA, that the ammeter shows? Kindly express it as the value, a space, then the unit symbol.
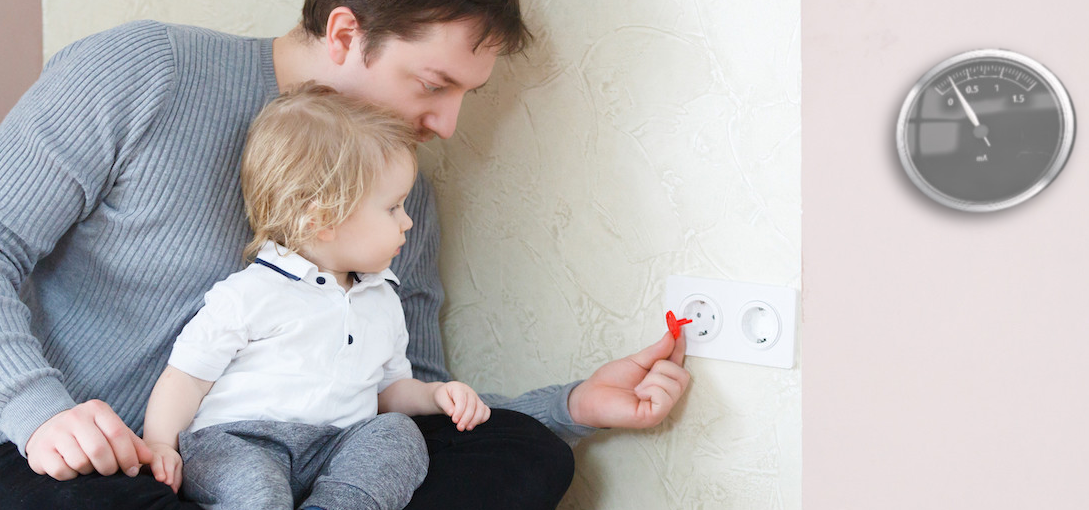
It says 0.25 mA
